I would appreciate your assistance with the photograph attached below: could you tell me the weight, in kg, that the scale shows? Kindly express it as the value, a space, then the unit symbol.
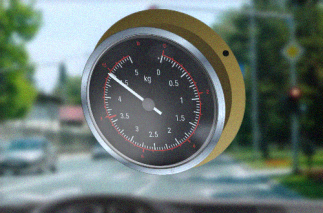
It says 4.5 kg
